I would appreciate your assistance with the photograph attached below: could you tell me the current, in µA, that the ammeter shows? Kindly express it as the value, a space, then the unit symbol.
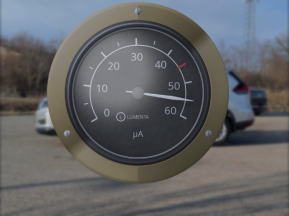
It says 55 µA
